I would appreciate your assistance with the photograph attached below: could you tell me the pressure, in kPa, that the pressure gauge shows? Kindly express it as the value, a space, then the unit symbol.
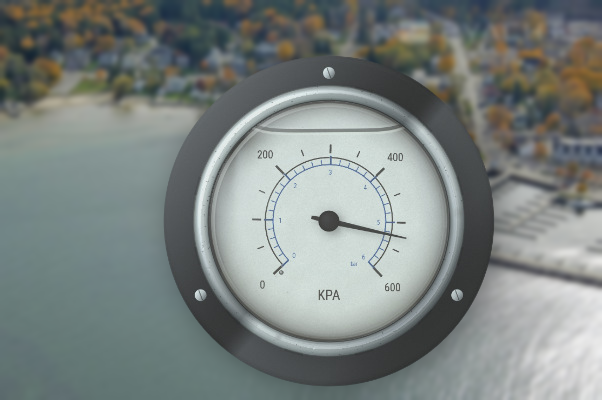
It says 525 kPa
